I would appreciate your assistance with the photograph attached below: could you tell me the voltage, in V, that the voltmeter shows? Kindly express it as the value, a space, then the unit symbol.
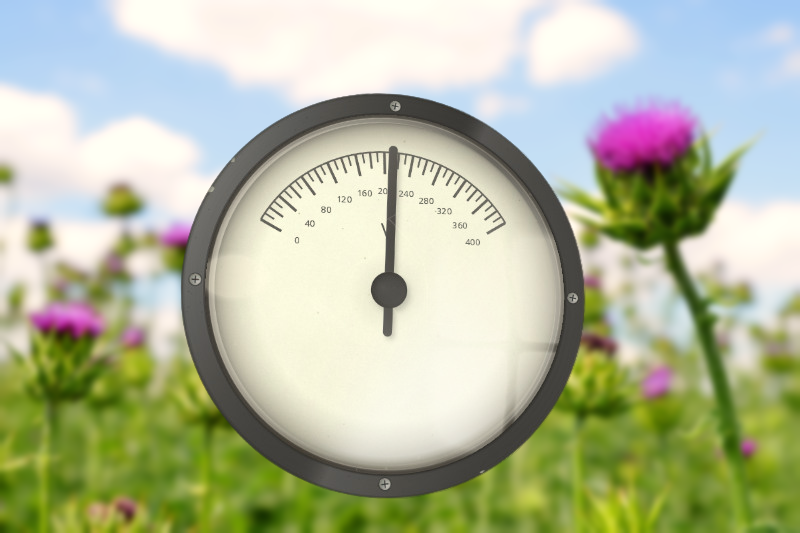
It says 210 V
